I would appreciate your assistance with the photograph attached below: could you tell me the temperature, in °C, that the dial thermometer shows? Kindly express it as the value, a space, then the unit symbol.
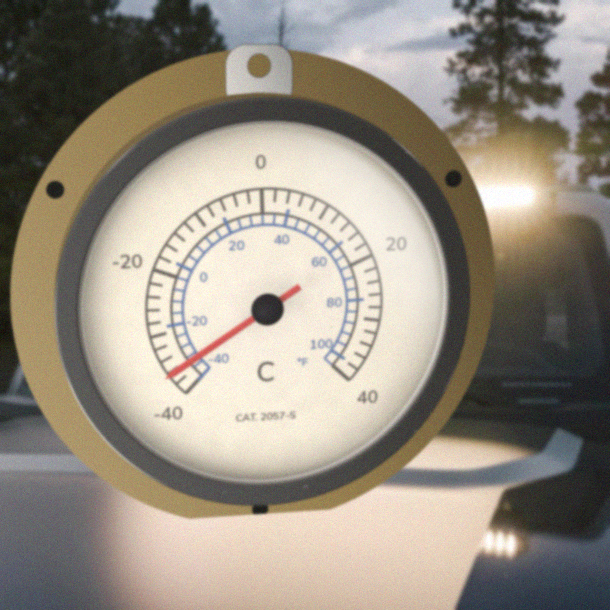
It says -36 °C
